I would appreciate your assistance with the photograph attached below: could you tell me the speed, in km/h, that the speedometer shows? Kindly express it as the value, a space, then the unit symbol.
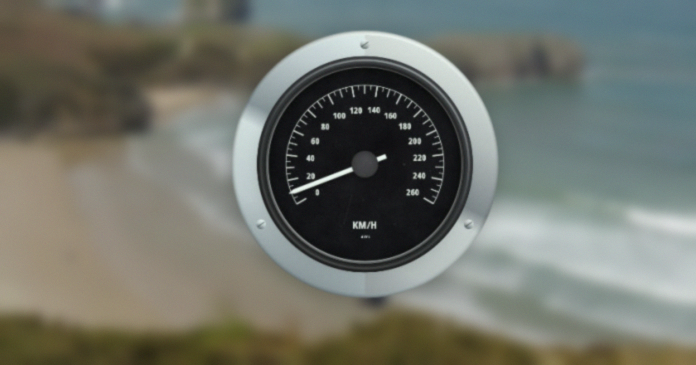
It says 10 km/h
